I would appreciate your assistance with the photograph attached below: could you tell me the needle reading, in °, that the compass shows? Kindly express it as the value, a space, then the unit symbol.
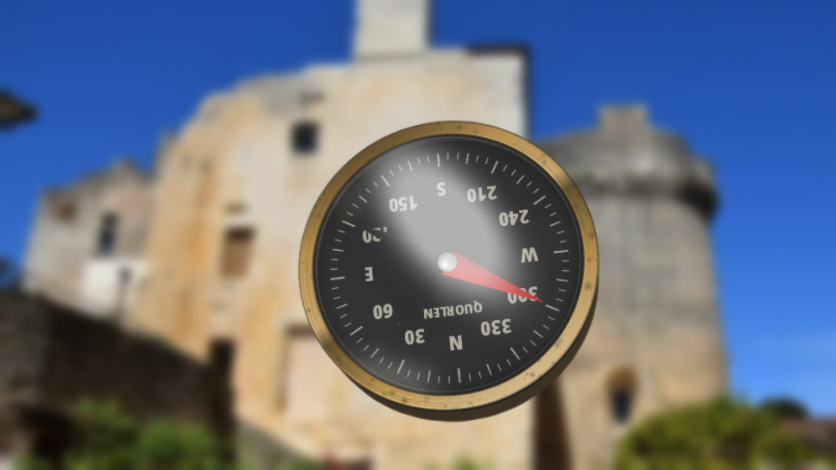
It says 300 °
